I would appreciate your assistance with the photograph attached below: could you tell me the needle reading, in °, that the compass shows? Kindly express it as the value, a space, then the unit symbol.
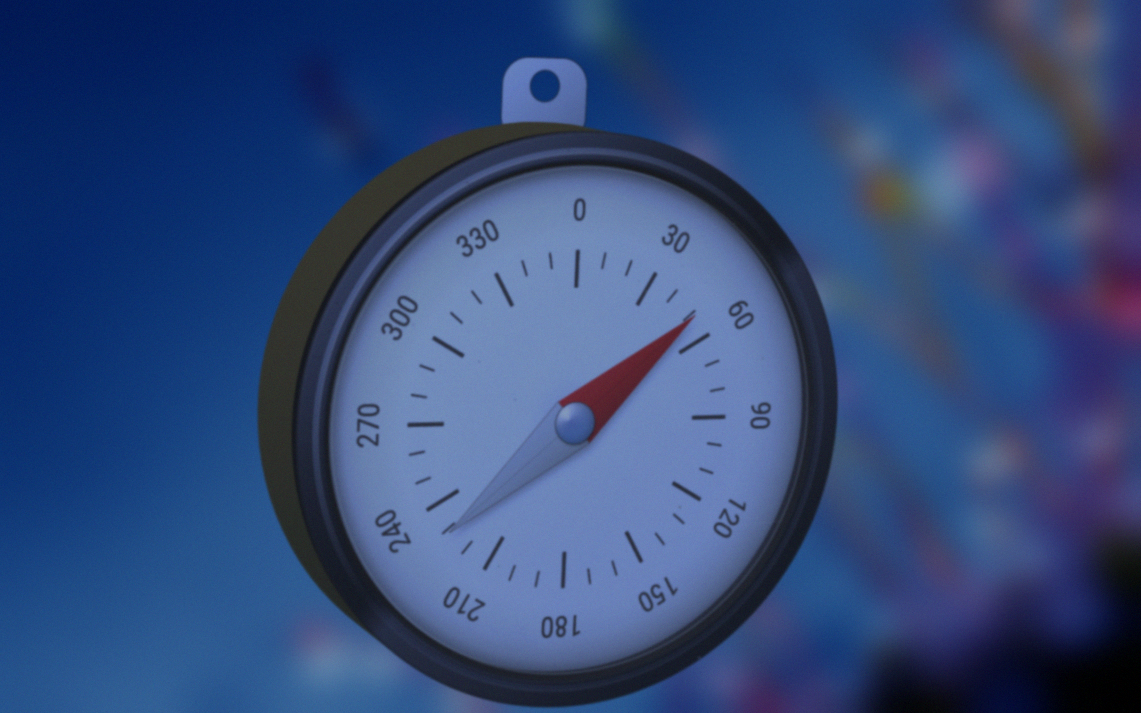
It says 50 °
